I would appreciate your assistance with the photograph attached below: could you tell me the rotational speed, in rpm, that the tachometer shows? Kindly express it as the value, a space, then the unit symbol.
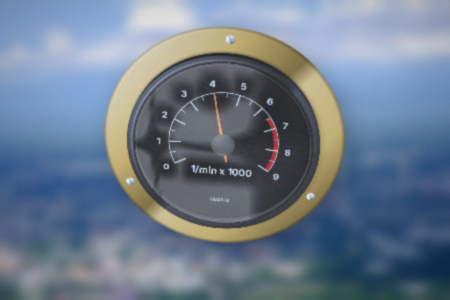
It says 4000 rpm
